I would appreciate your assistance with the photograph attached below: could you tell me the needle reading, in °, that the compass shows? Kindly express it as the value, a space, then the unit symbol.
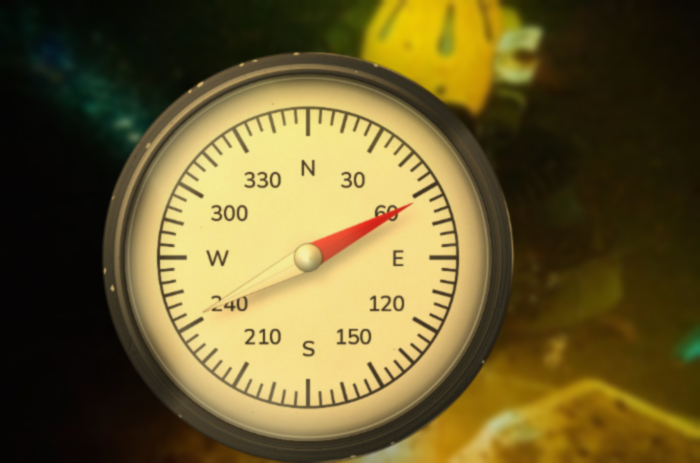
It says 62.5 °
